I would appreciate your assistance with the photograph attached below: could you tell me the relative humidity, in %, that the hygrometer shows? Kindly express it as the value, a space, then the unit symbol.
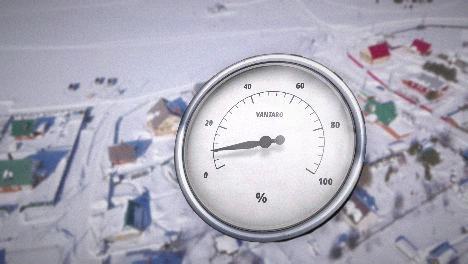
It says 8 %
